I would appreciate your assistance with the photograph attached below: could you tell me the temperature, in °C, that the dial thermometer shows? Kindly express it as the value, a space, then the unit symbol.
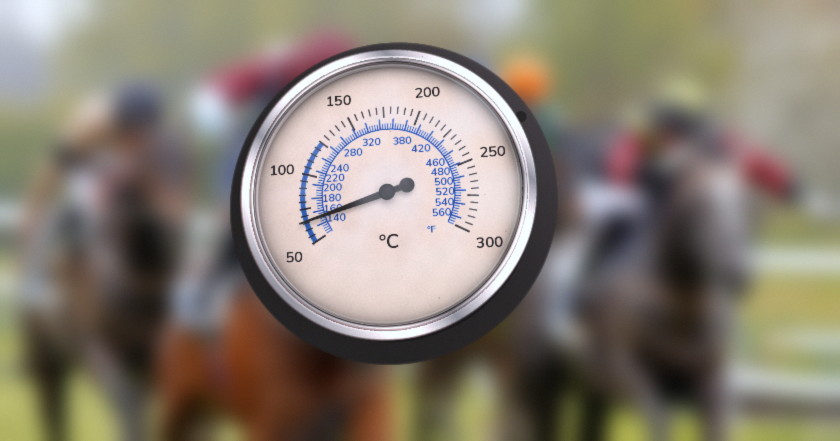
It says 65 °C
